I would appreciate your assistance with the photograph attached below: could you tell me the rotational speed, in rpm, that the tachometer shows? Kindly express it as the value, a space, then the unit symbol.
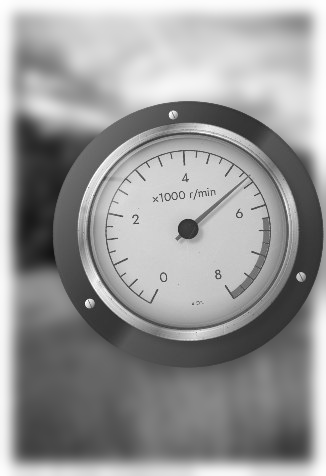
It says 5375 rpm
